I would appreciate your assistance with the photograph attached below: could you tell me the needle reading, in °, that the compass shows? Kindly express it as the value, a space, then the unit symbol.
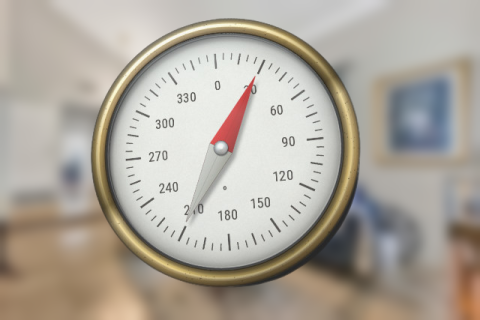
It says 30 °
